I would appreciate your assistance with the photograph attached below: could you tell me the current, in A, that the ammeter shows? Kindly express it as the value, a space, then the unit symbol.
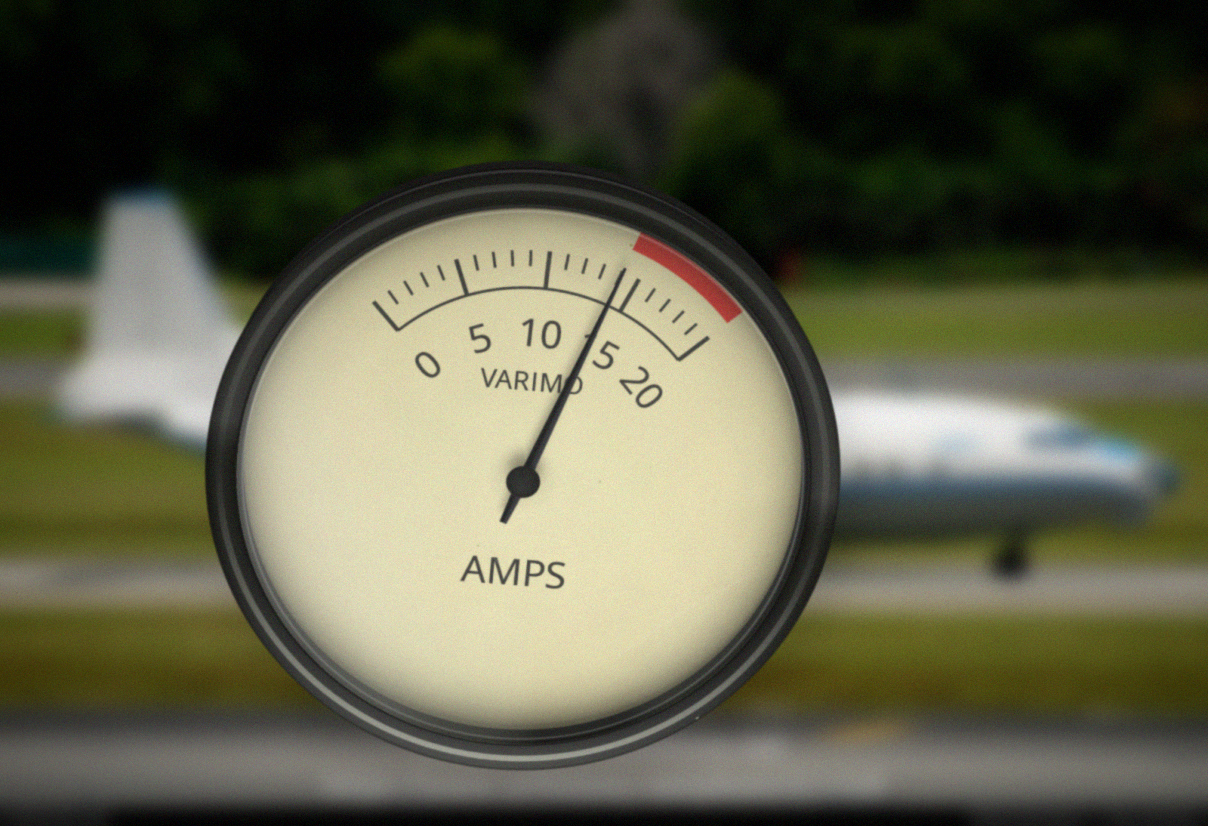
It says 14 A
